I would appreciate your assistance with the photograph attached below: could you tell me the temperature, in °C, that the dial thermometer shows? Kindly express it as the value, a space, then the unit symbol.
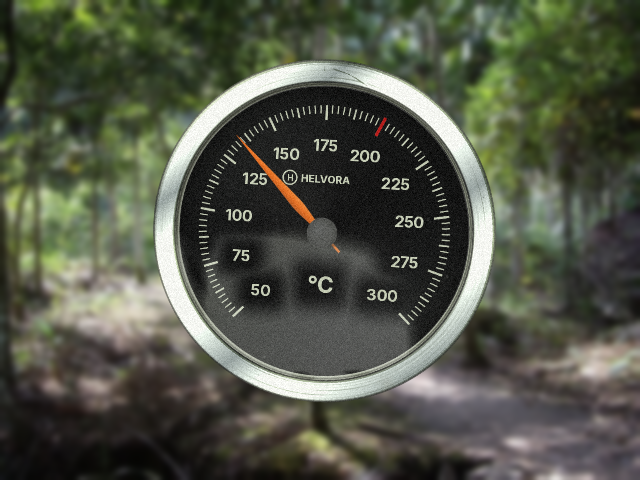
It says 135 °C
